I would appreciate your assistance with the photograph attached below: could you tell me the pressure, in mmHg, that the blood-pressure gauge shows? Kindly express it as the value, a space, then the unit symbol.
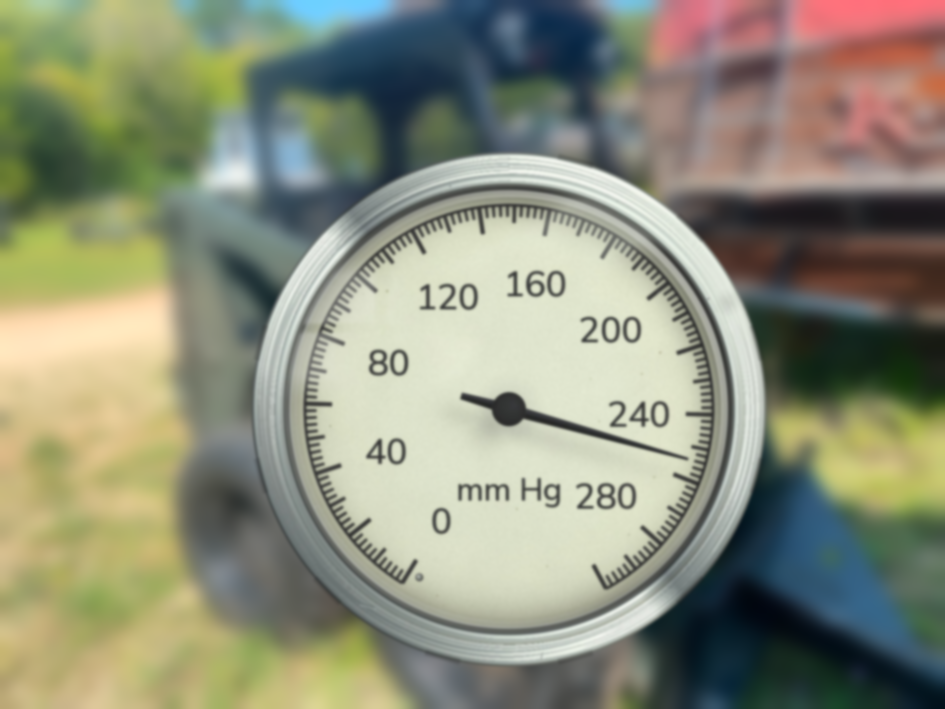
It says 254 mmHg
